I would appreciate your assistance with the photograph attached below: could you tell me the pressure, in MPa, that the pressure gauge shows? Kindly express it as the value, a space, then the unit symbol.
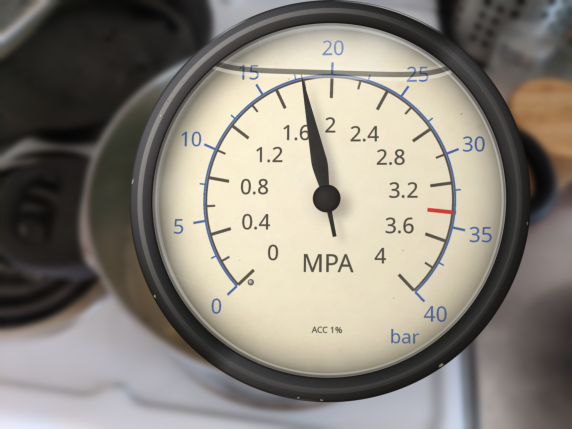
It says 1.8 MPa
